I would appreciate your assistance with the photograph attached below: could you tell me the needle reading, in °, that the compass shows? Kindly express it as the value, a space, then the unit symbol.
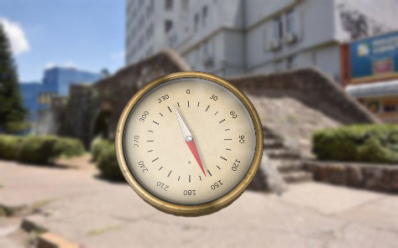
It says 157.5 °
